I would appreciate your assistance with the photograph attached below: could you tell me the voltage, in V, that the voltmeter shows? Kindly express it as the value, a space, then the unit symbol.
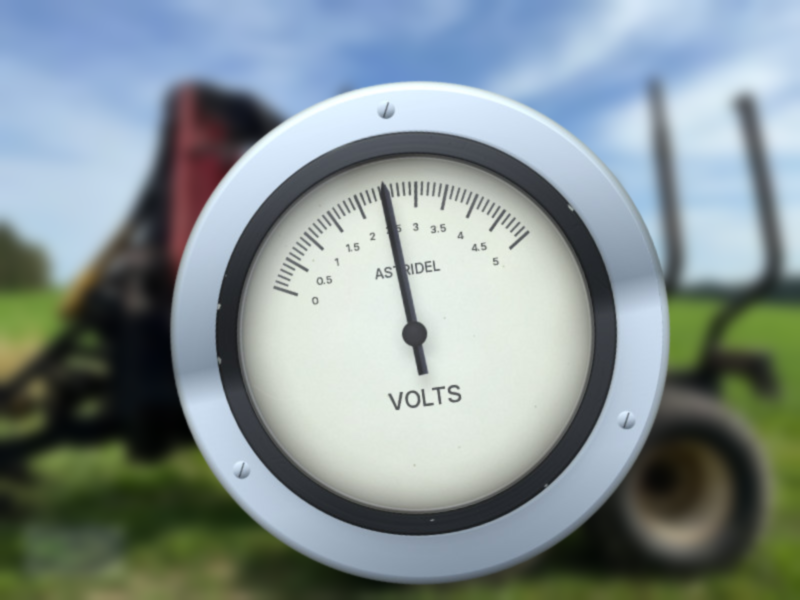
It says 2.5 V
